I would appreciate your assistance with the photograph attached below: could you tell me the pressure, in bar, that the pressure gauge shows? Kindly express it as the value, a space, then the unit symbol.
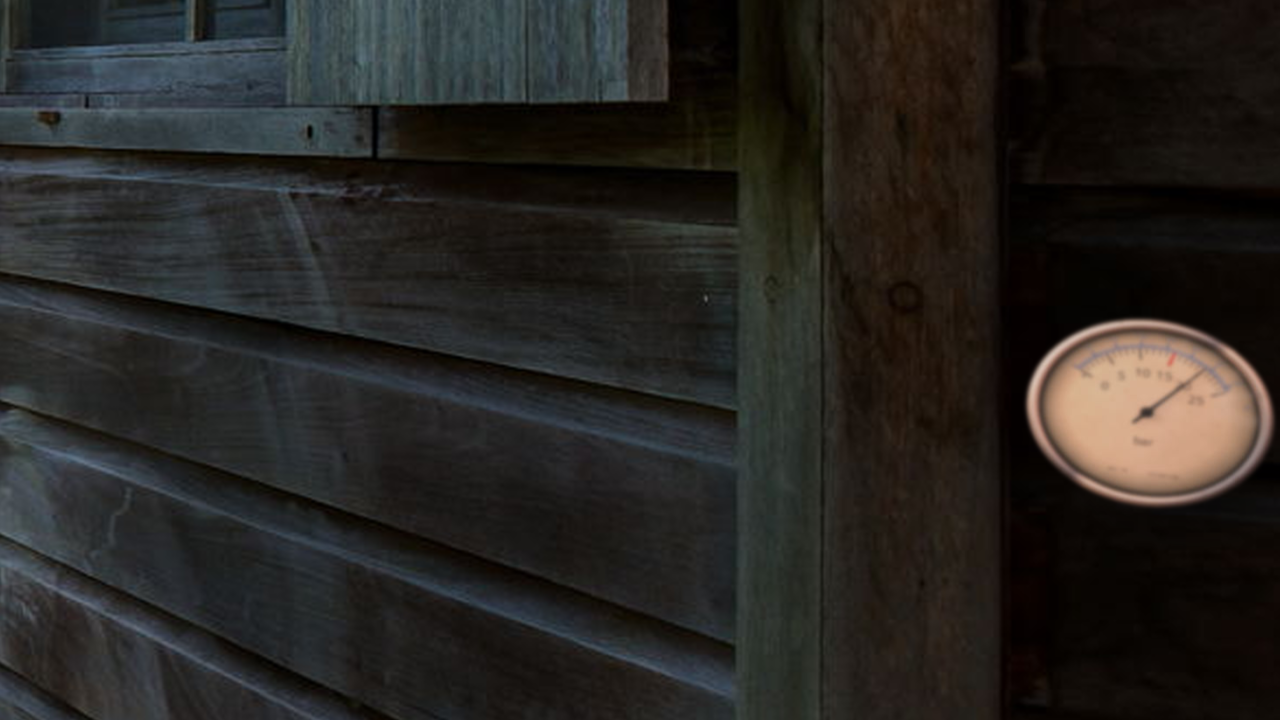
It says 20 bar
